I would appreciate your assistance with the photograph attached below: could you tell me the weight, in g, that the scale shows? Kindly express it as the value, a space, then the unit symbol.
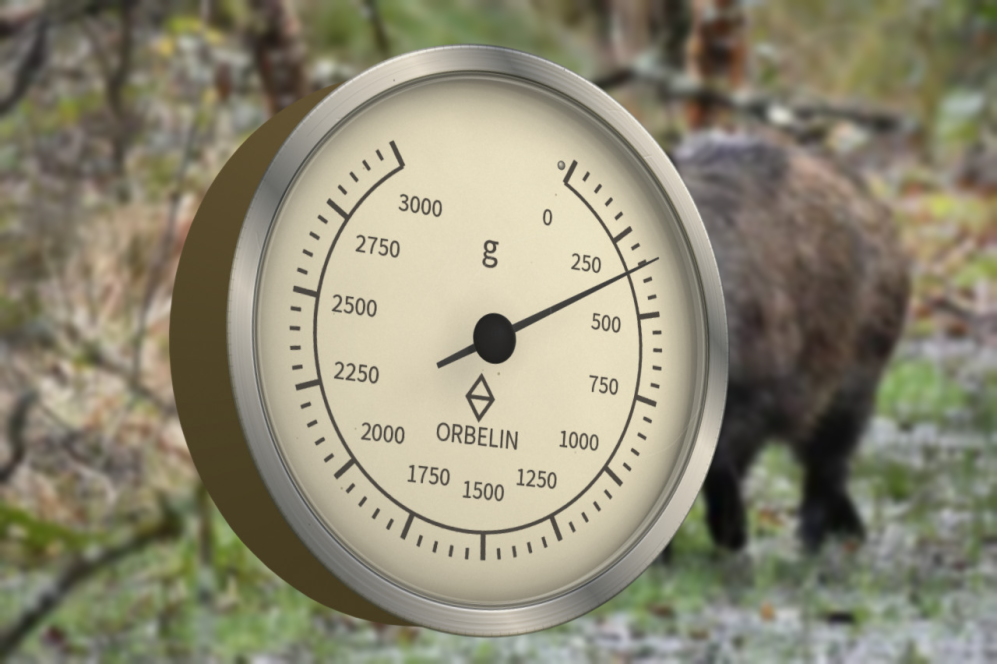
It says 350 g
